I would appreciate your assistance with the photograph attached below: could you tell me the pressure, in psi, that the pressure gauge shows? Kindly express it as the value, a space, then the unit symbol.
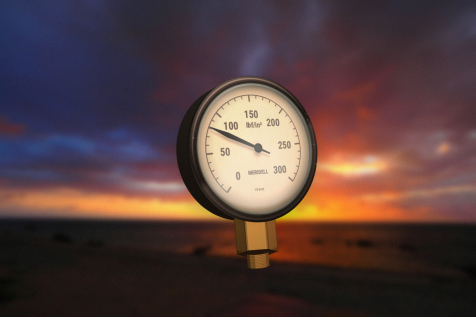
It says 80 psi
